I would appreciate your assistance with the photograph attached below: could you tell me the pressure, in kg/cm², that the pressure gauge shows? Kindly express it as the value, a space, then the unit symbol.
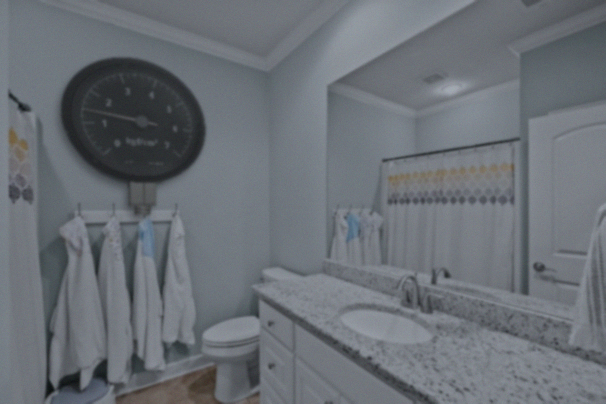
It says 1.4 kg/cm²
